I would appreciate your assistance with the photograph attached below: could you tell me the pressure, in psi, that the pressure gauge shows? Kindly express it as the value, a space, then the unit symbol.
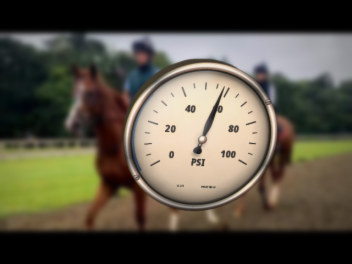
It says 57.5 psi
